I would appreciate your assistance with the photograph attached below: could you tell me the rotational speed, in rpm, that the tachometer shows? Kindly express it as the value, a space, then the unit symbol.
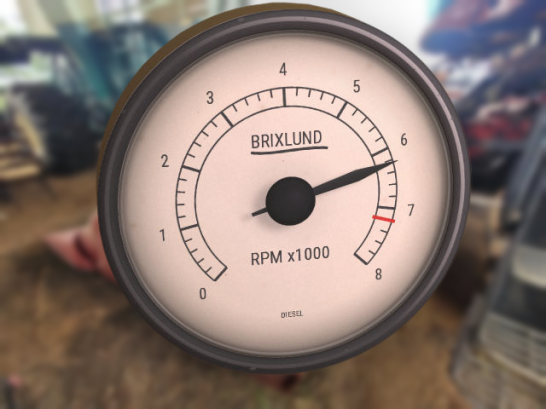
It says 6200 rpm
